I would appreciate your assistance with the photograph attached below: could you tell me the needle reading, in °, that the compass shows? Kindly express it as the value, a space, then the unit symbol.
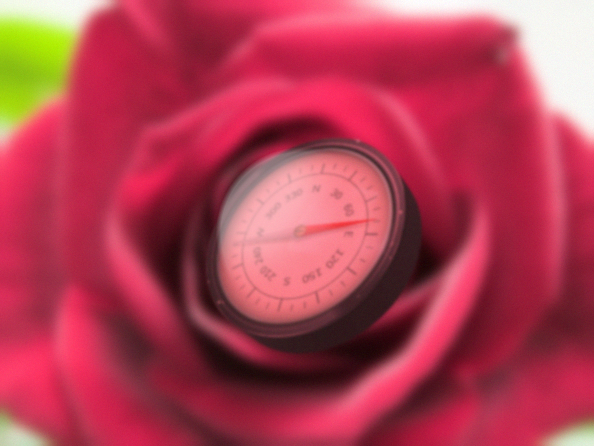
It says 80 °
